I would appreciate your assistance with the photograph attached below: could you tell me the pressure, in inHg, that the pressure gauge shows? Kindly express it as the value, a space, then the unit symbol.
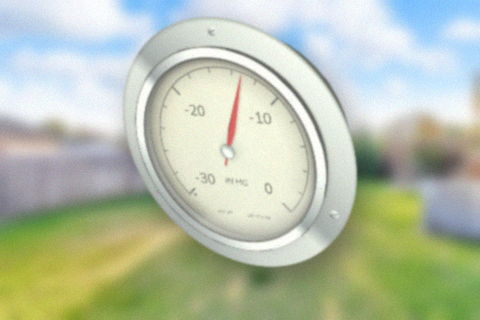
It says -13 inHg
